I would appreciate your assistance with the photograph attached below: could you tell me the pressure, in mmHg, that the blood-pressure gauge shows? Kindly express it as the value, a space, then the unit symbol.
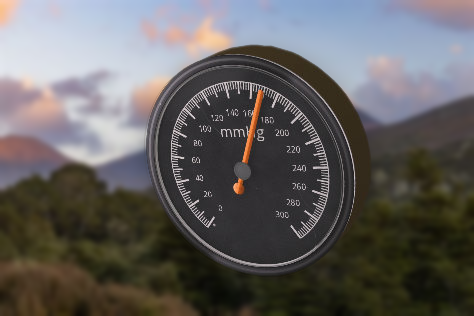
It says 170 mmHg
